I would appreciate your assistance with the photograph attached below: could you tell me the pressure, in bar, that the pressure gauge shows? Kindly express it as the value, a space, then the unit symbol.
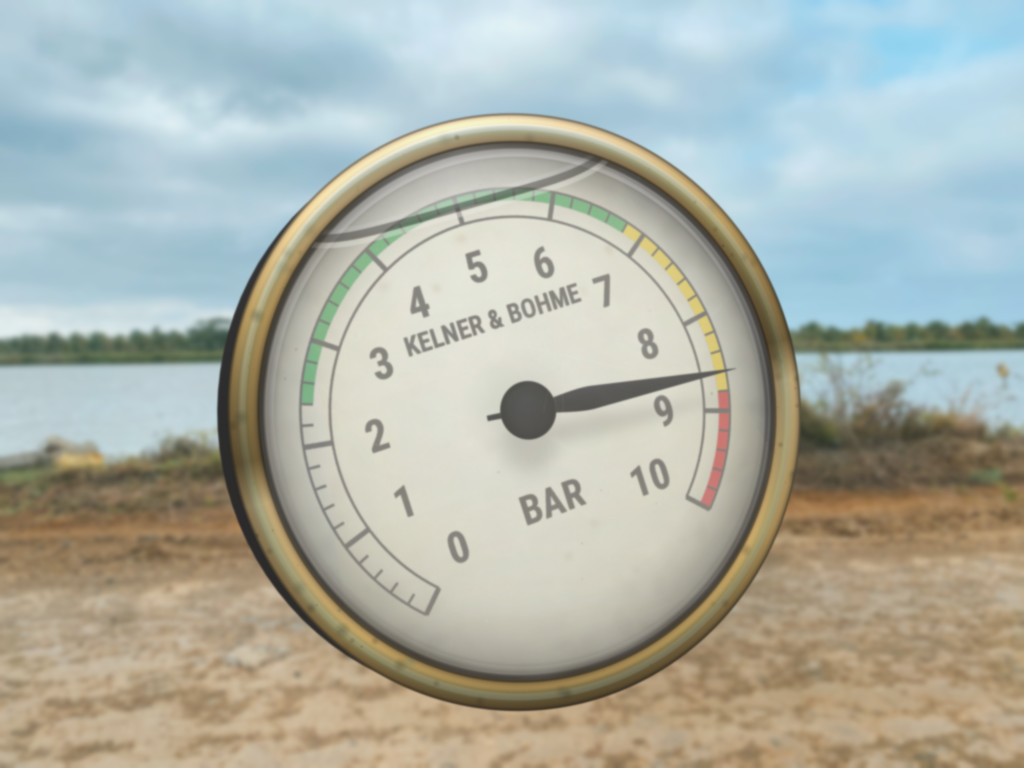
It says 8.6 bar
